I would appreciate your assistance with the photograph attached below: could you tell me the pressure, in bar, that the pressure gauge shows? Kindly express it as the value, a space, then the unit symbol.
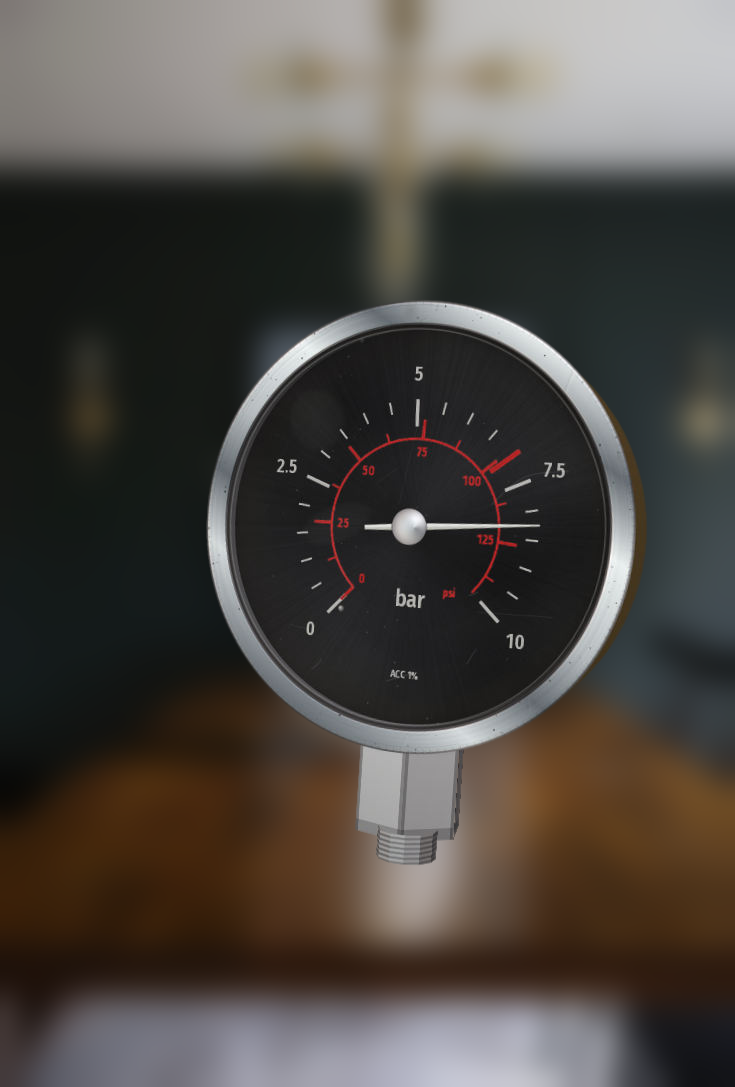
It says 8.25 bar
